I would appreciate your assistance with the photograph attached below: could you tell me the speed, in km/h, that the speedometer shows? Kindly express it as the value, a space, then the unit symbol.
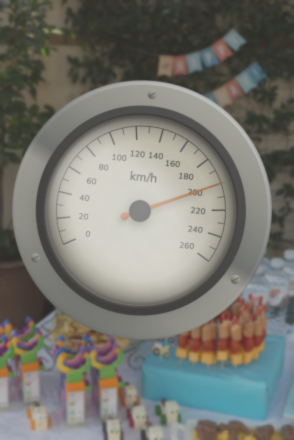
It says 200 km/h
